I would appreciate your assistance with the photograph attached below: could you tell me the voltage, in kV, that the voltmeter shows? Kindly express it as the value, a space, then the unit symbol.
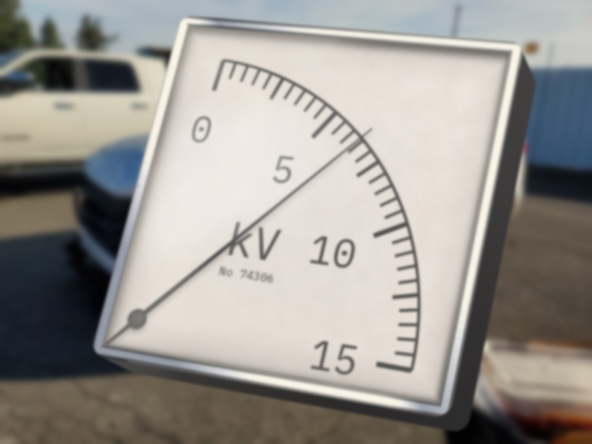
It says 6.5 kV
